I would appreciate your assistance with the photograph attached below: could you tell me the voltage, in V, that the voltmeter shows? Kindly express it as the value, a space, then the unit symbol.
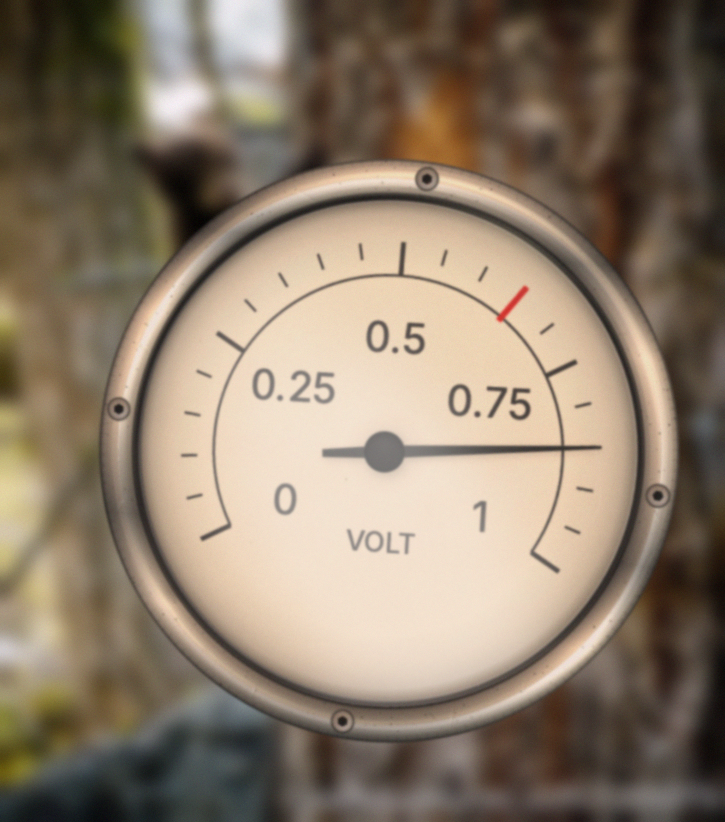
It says 0.85 V
